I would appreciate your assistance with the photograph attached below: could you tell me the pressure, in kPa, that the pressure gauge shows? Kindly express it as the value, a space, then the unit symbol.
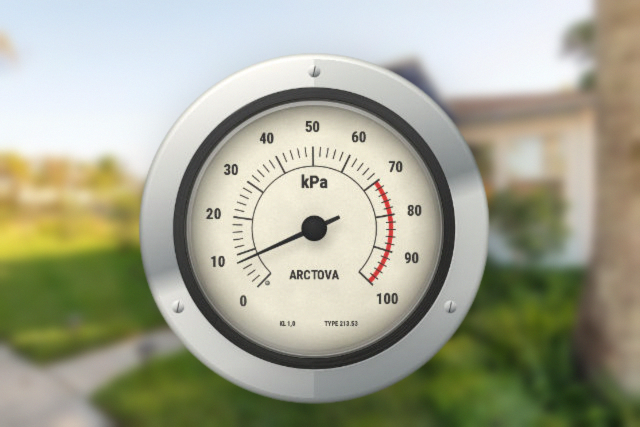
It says 8 kPa
